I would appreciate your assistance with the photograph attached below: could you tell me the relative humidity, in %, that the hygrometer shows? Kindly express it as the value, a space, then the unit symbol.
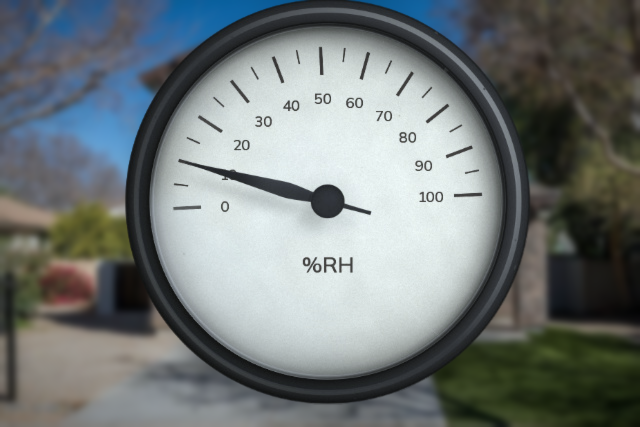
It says 10 %
